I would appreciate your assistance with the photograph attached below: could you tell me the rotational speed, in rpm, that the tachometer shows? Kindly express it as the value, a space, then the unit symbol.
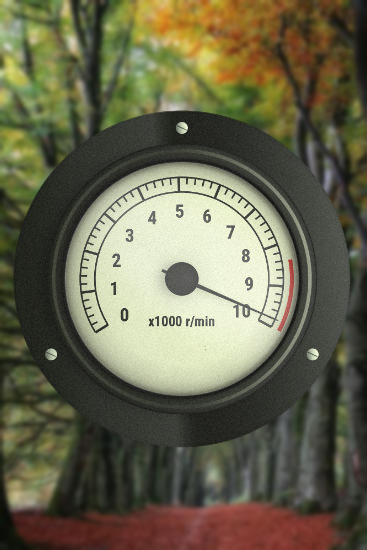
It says 9800 rpm
